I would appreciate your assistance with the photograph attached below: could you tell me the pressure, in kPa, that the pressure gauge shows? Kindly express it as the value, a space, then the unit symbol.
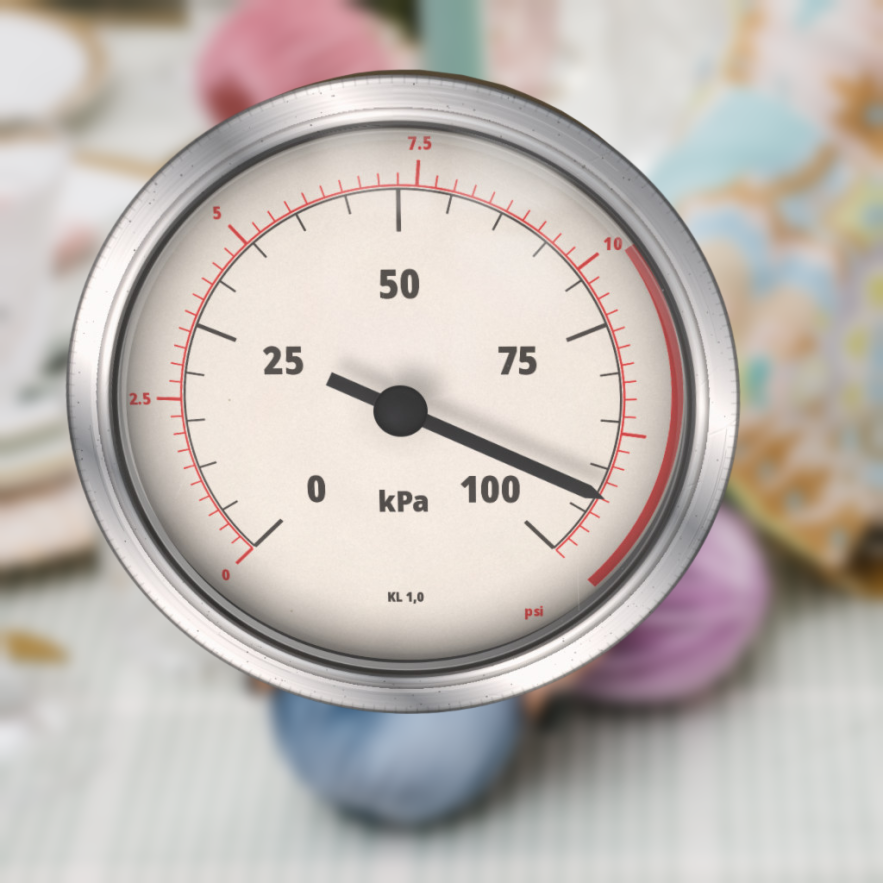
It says 92.5 kPa
